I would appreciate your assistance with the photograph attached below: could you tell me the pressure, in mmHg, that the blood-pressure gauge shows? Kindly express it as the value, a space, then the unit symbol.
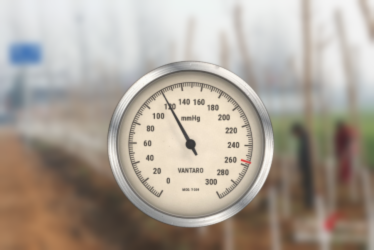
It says 120 mmHg
